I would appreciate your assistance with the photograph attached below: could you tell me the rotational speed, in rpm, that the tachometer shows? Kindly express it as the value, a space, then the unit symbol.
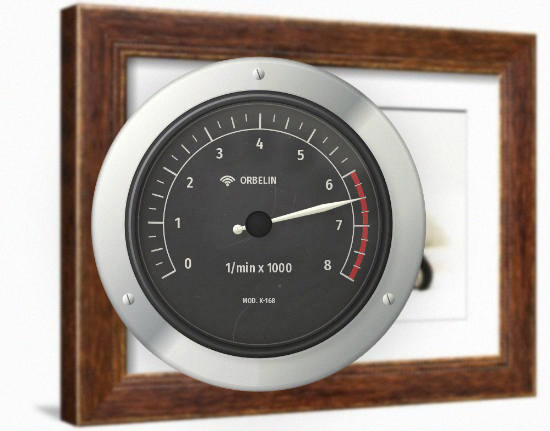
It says 6500 rpm
